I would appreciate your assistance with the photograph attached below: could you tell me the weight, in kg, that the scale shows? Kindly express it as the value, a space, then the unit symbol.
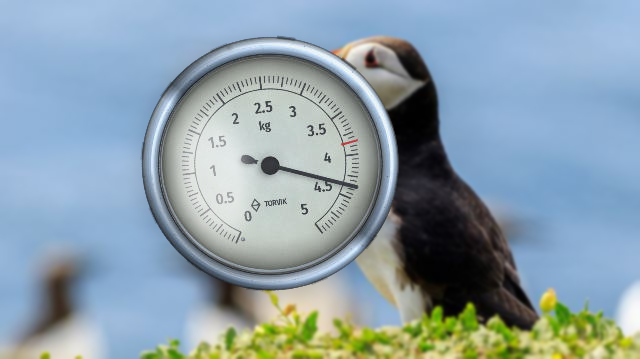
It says 4.35 kg
